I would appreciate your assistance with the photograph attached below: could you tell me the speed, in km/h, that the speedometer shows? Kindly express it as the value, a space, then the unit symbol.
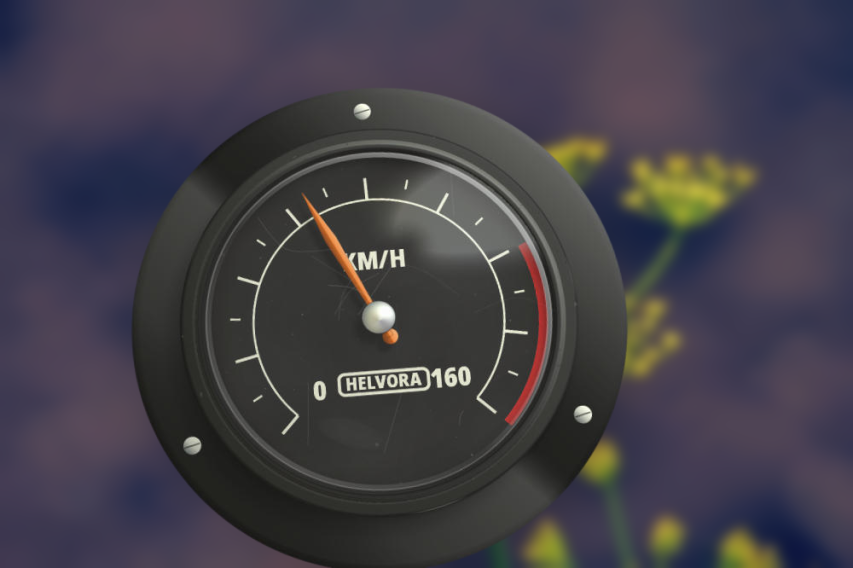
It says 65 km/h
